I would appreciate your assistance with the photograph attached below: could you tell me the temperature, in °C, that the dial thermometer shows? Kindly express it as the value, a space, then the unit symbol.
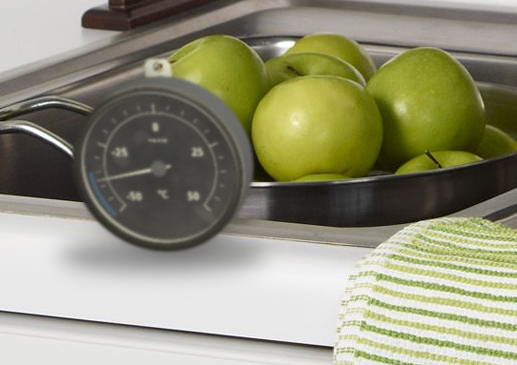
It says -37.5 °C
